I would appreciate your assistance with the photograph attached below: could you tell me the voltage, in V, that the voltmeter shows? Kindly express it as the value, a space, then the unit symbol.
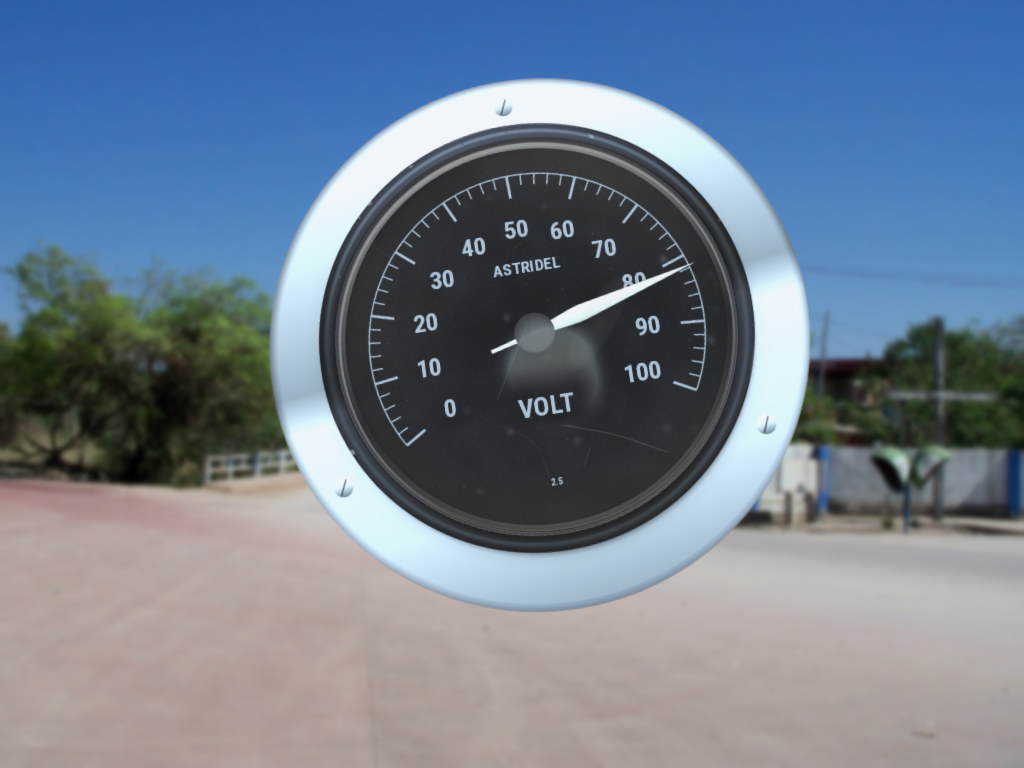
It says 82 V
